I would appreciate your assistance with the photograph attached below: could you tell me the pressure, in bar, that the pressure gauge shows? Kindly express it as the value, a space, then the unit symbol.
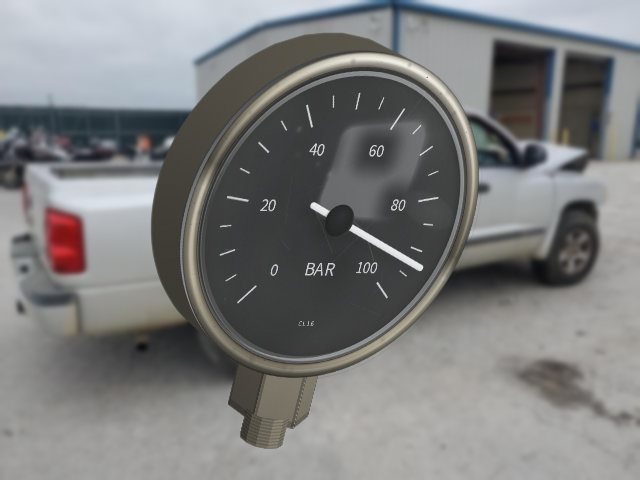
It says 92.5 bar
